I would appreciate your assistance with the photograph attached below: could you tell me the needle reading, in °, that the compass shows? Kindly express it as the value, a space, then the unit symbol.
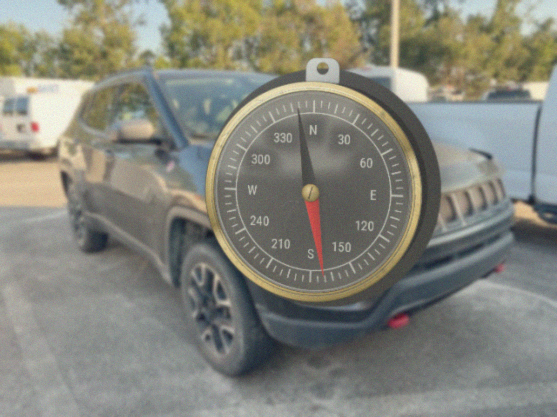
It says 170 °
